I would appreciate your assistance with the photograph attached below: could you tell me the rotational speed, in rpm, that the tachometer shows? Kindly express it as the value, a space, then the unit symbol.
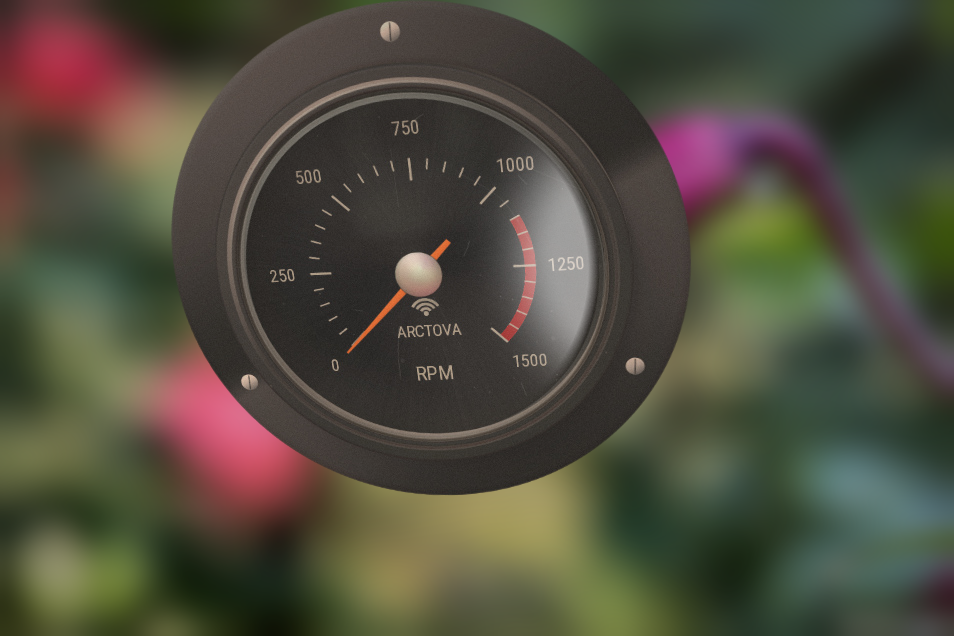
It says 0 rpm
